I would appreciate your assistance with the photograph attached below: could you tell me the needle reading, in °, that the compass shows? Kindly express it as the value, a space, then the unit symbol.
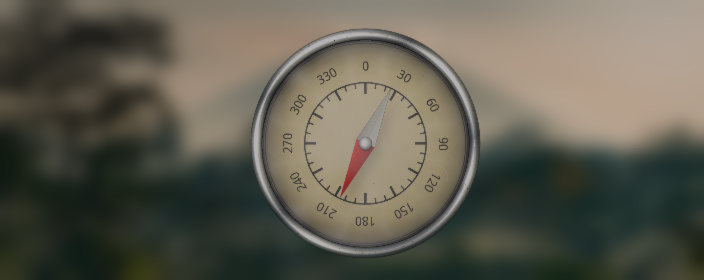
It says 205 °
